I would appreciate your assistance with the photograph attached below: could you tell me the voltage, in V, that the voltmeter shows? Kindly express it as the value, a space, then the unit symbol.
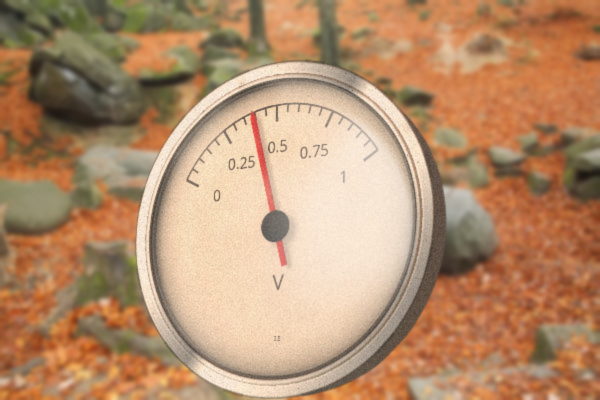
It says 0.4 V
